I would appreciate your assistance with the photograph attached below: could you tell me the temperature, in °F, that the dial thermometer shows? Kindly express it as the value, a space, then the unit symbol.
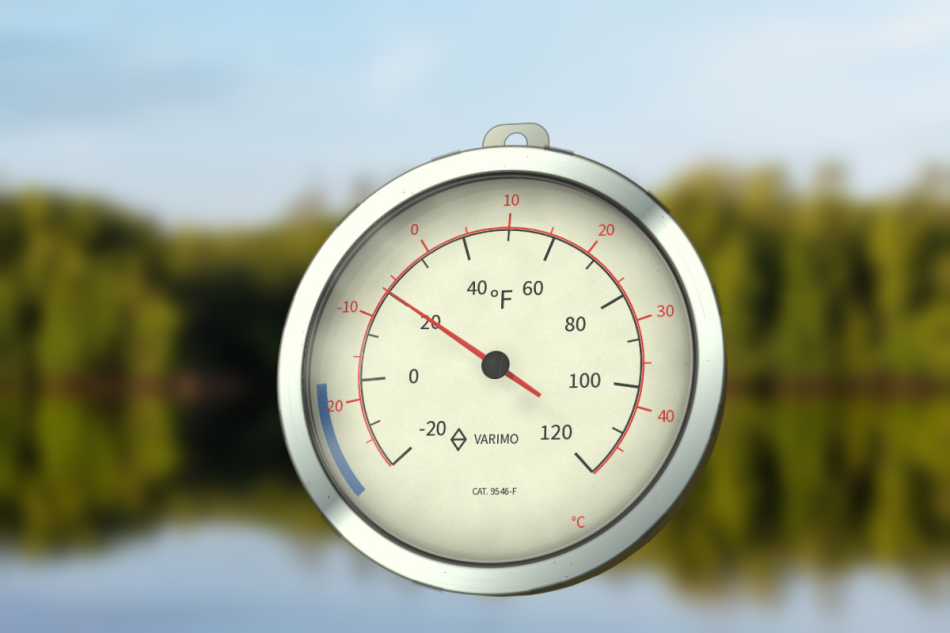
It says 20 °F
